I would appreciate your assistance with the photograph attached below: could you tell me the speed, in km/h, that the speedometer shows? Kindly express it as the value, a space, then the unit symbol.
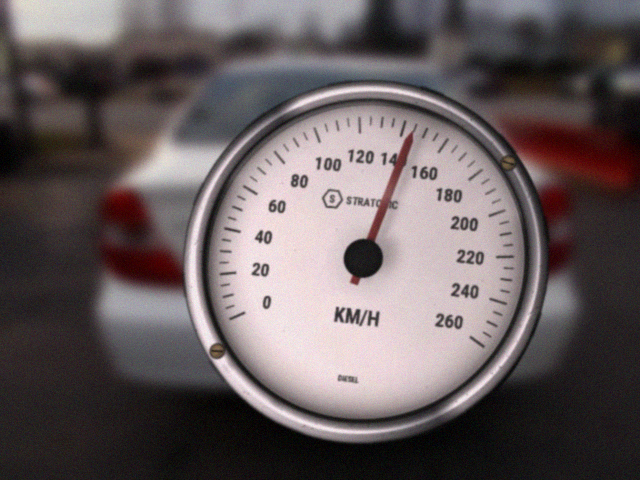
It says 145 km/h
